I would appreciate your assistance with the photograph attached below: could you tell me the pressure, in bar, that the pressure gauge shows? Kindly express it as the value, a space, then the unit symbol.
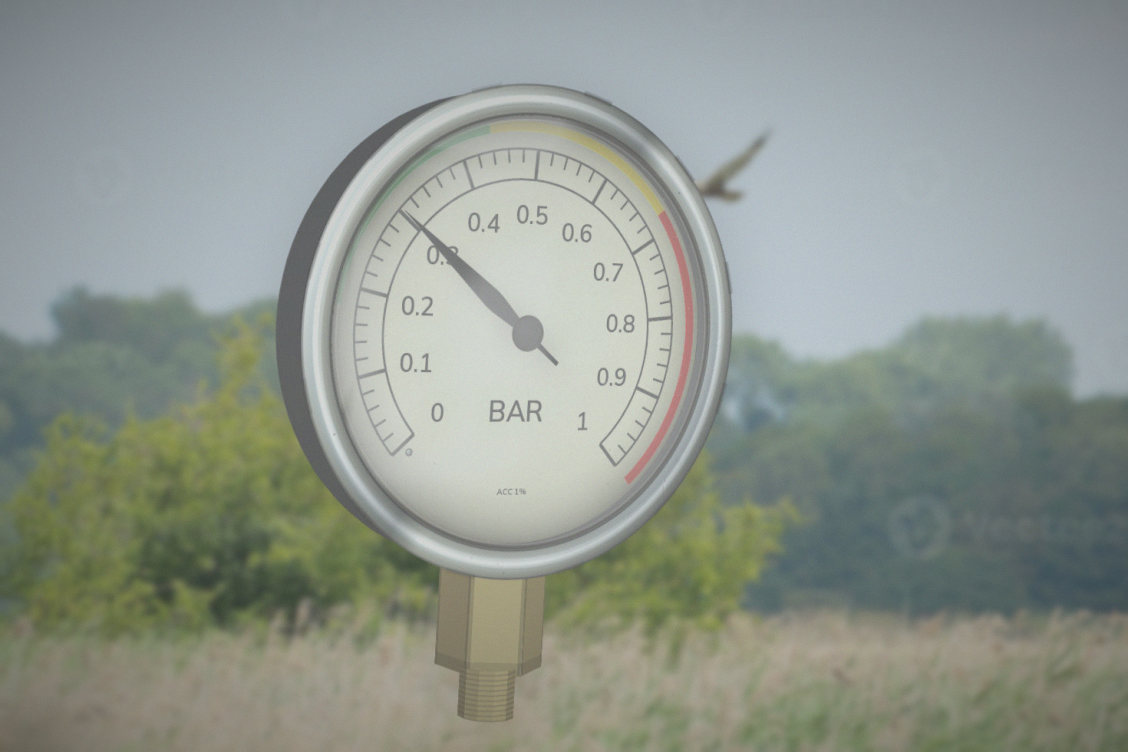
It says 0.3 bar
